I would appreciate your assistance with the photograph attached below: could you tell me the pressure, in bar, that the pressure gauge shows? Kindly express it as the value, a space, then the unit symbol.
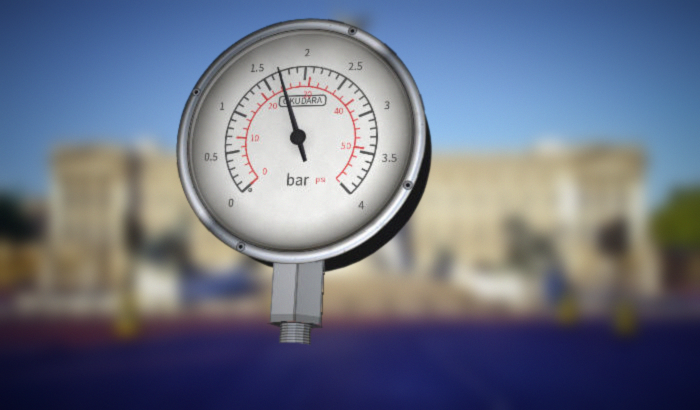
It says 1.7 bar
